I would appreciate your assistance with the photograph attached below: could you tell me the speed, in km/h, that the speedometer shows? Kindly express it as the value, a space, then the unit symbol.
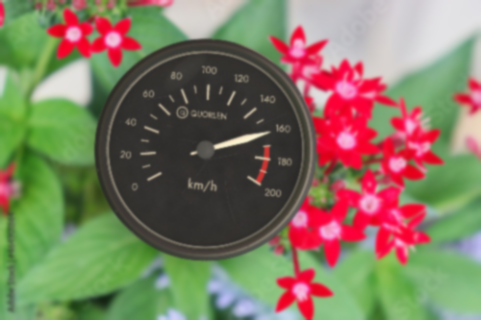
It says 160 km/h
